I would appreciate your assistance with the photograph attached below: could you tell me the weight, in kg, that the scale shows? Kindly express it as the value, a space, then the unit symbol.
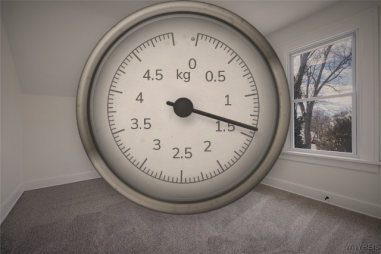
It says 1.4 kg
